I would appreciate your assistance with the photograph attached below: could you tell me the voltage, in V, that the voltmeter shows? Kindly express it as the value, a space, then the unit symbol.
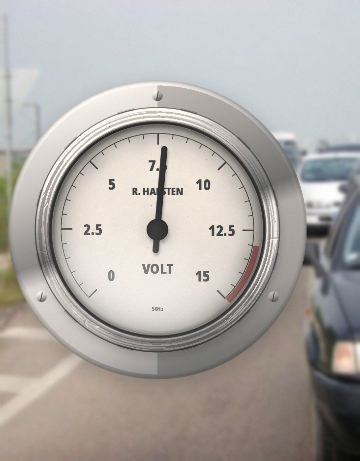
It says 7.75 V
